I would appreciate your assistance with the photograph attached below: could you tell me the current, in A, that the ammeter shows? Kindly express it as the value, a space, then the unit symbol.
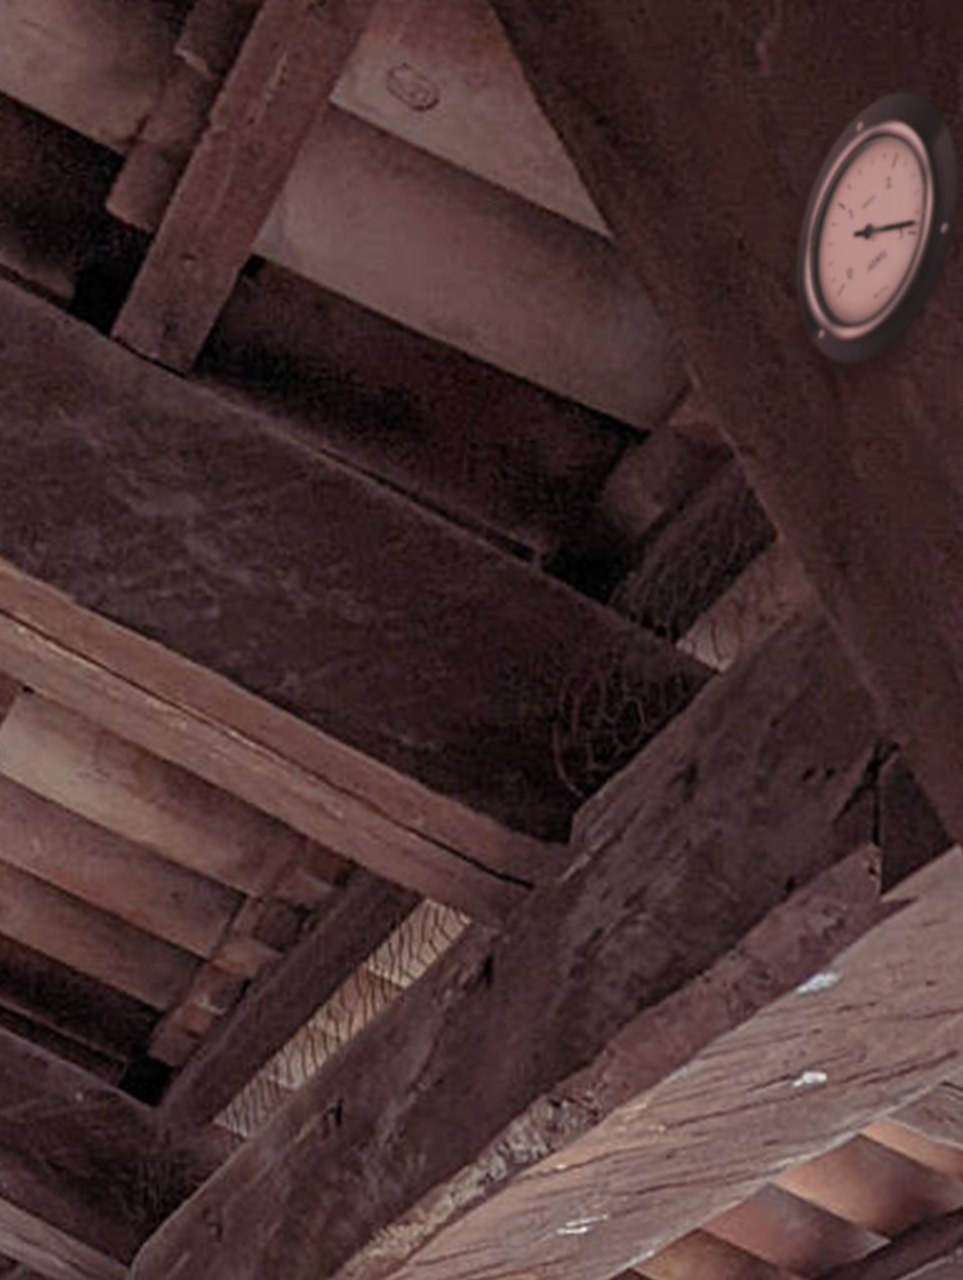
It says 2.9 A
